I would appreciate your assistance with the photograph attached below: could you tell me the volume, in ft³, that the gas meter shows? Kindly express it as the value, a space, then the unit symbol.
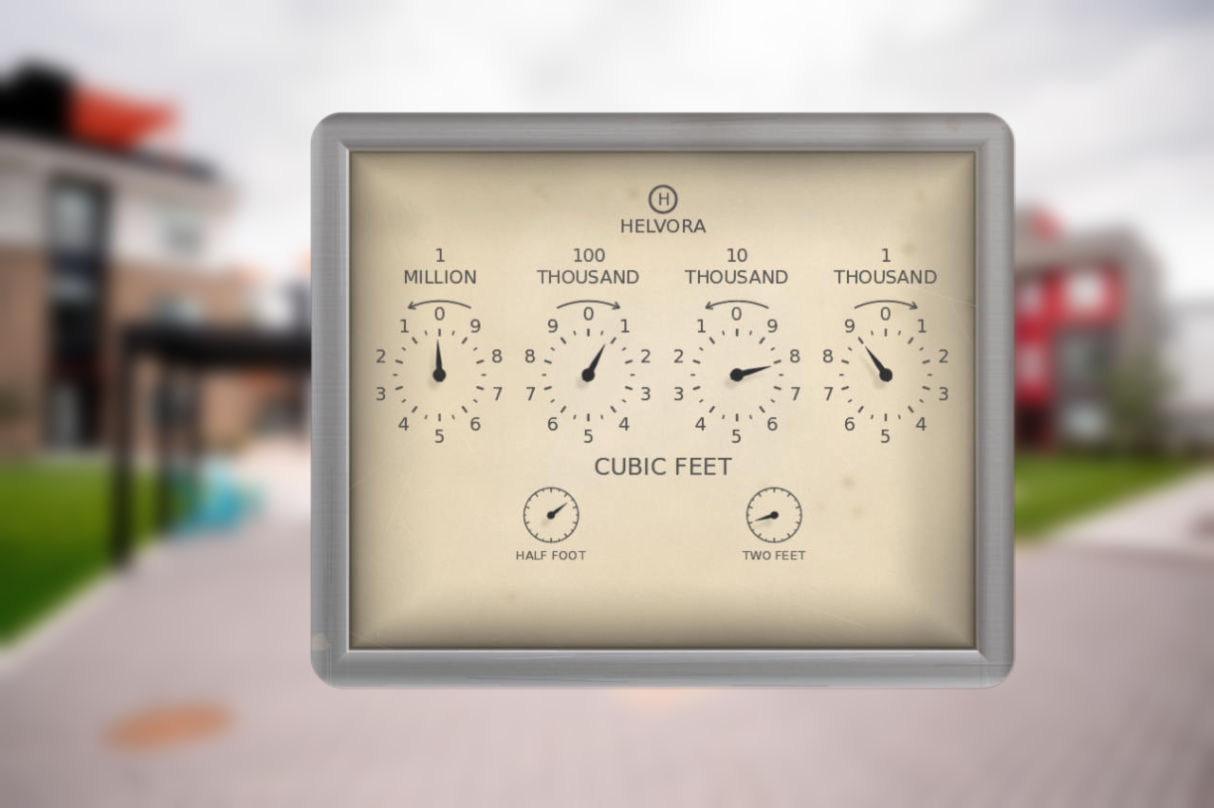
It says 7900 ft³
